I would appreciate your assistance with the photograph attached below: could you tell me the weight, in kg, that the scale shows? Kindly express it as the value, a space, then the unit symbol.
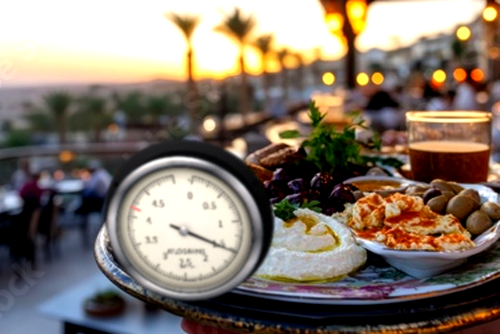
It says 1.5 kg
